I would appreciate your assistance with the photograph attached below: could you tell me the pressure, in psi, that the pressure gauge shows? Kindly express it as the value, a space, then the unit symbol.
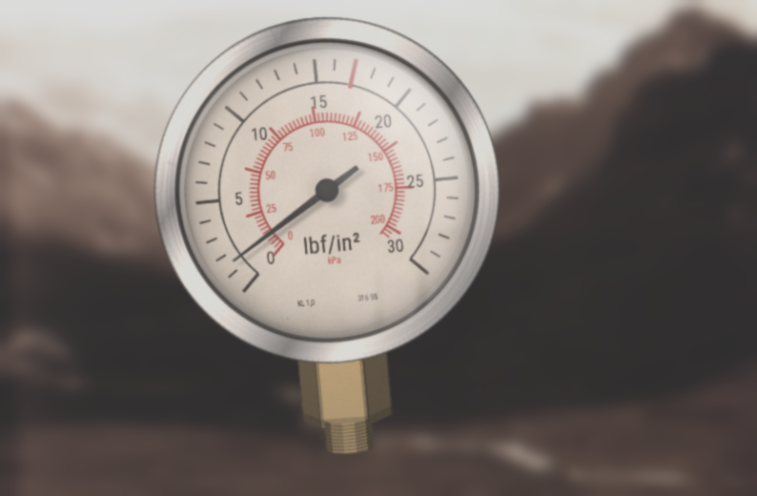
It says 1.5 psi
